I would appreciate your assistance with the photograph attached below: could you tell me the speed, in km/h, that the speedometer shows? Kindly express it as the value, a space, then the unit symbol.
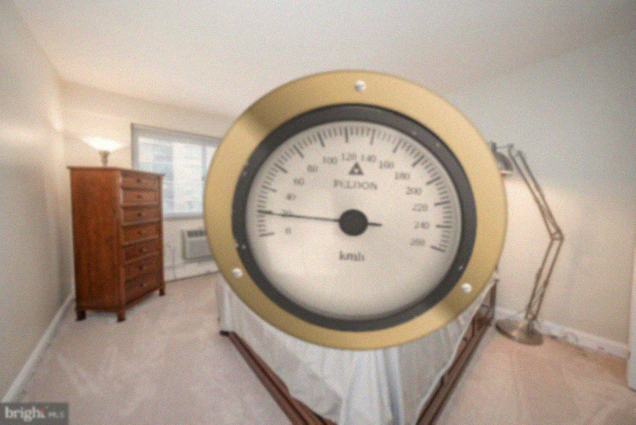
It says 20 km/h
